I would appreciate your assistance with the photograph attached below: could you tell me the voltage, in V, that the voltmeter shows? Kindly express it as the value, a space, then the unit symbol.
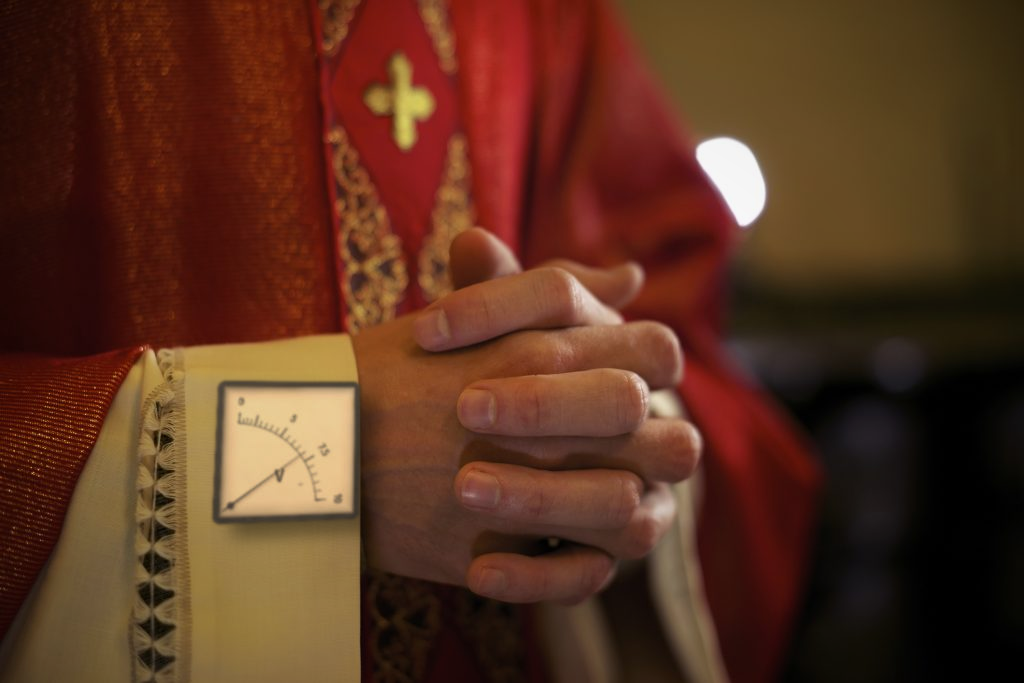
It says 7 V
